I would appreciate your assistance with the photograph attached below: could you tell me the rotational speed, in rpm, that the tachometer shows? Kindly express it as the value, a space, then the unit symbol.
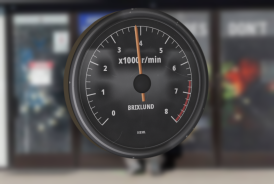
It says 3800 rpm
